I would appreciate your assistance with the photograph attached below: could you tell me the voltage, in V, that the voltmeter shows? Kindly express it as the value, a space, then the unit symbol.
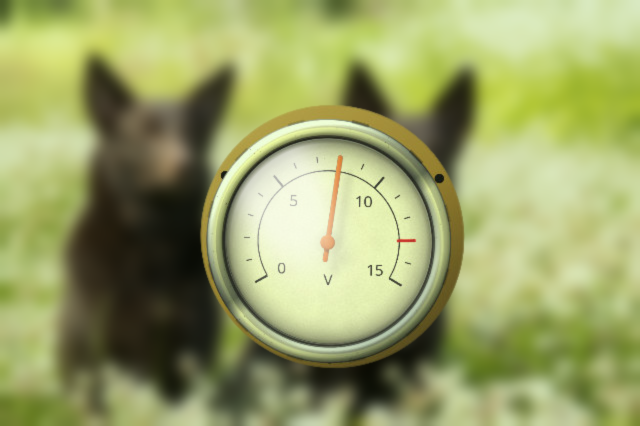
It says 8 V
